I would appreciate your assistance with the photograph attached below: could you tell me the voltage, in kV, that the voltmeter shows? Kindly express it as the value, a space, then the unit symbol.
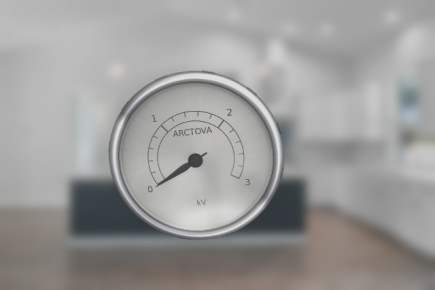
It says 0 kV
